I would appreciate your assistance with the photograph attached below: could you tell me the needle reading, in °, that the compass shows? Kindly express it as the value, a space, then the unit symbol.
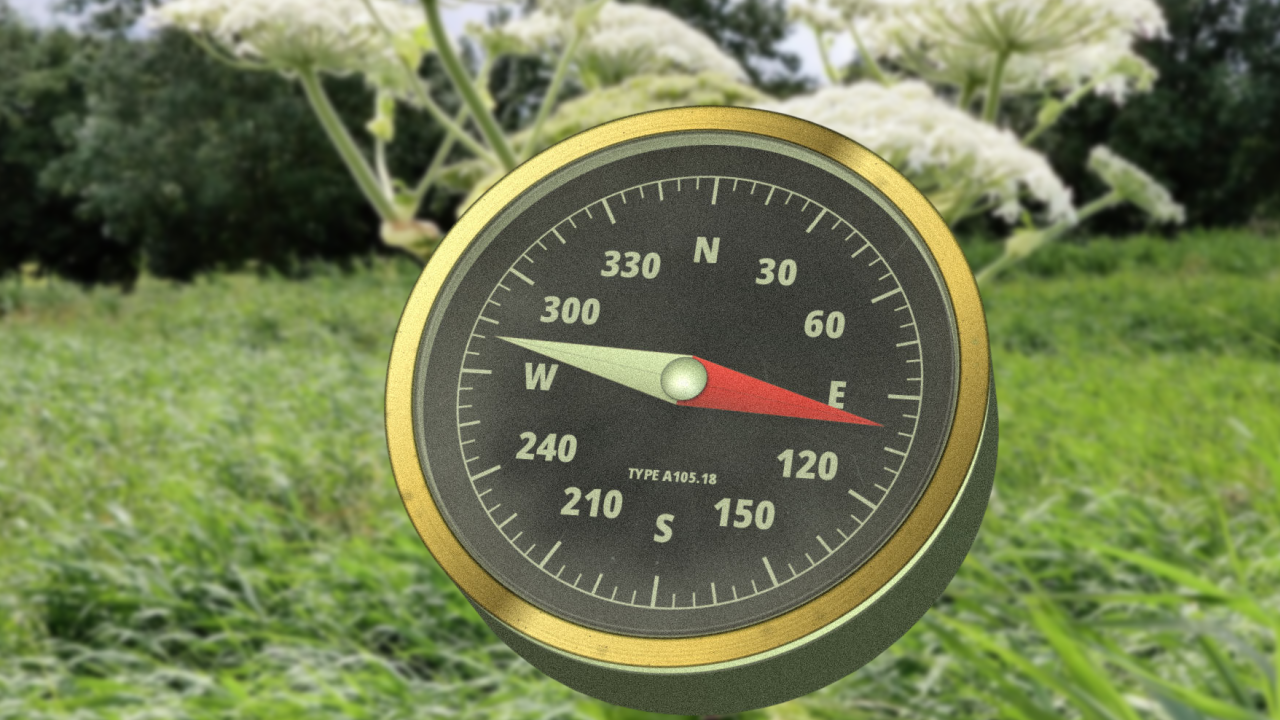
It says 100 °
